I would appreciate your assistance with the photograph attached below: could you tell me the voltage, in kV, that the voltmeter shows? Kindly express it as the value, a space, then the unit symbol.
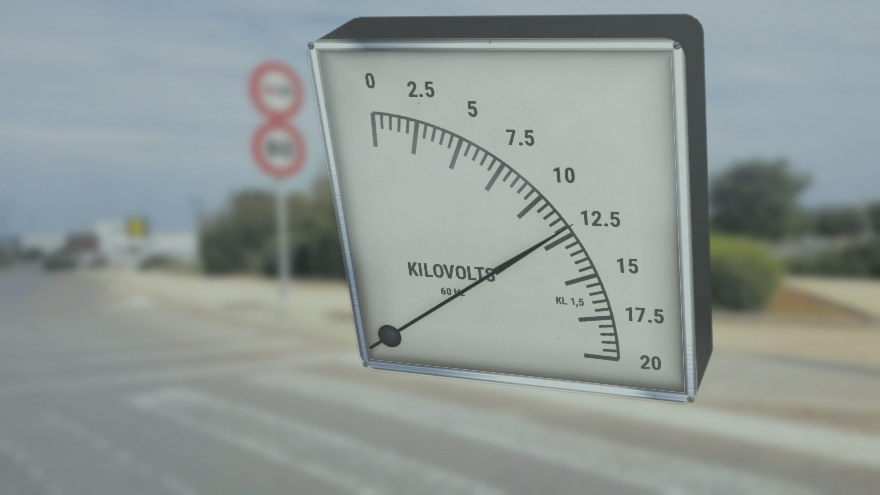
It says 12 kV
